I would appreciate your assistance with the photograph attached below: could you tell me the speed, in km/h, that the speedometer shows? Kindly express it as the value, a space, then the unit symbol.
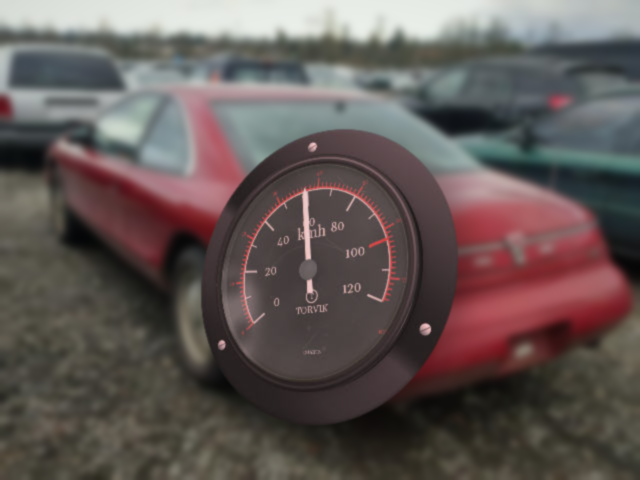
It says 60 km/h
